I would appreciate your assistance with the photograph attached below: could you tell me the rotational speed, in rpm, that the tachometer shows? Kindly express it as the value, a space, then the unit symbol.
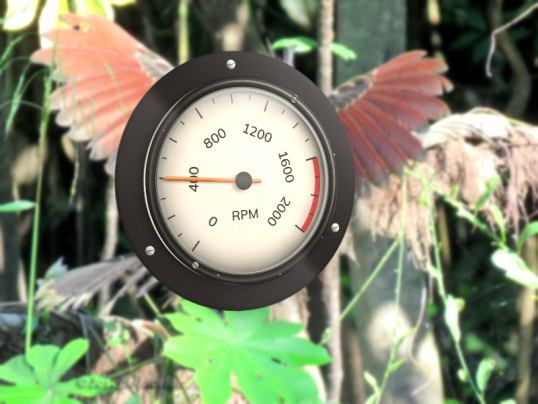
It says 400 rpm
